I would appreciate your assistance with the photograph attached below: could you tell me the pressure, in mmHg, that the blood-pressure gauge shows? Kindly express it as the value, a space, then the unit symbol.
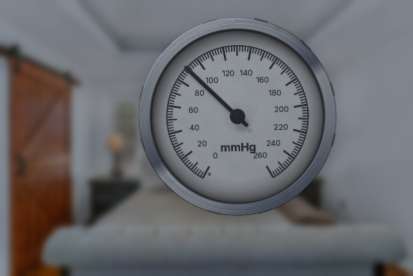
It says 90 mmHg
